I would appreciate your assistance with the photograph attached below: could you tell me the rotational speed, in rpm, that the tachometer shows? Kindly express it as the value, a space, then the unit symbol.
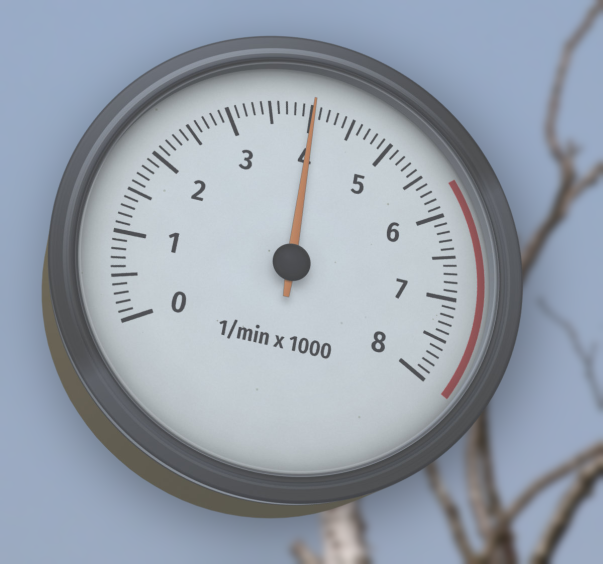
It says 4000 rpm
